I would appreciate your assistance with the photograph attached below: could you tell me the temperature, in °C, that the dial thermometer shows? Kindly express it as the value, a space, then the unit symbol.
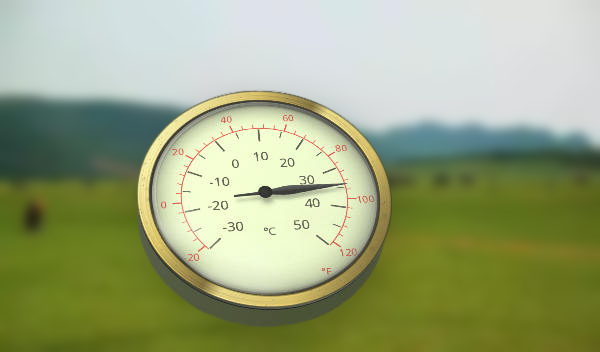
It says 35 °C
